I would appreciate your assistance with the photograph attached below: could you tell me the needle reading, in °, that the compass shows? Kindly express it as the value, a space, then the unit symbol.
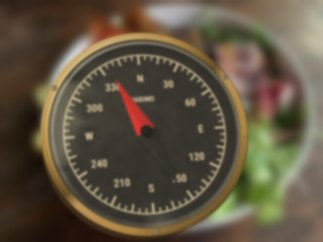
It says 335 °
